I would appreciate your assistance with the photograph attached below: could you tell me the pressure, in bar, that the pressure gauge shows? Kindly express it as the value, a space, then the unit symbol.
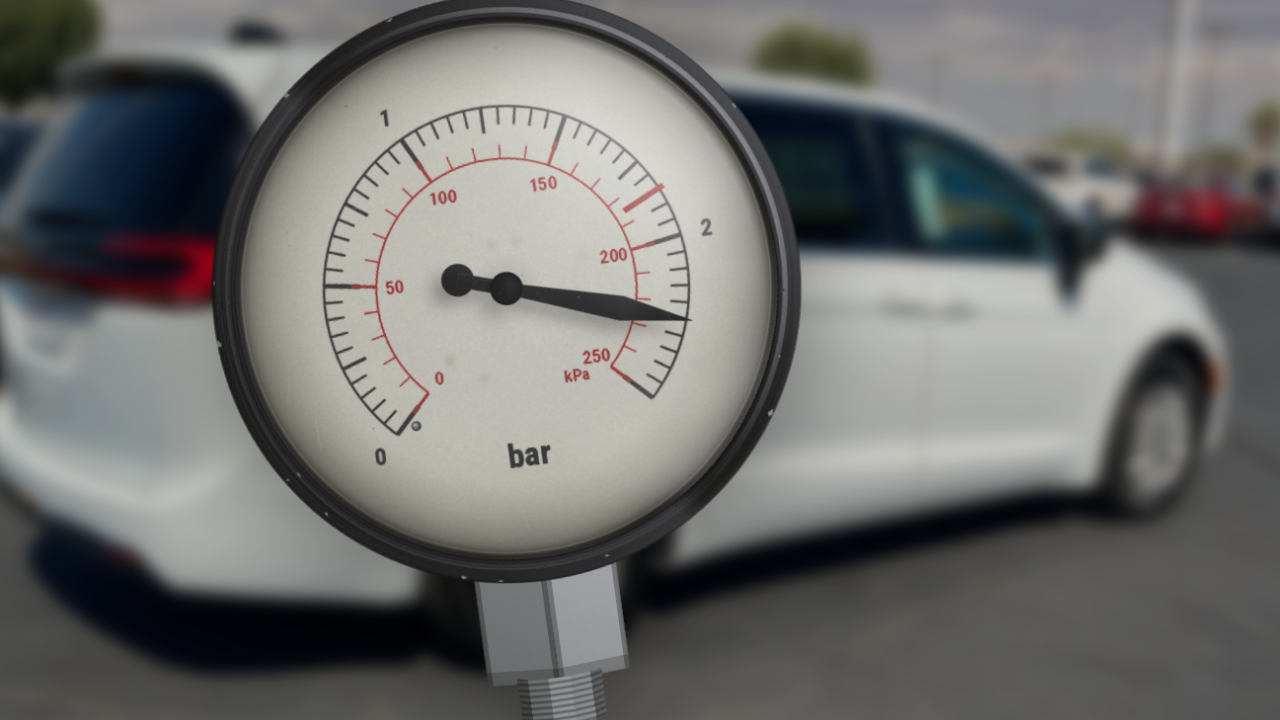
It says 2.25 bar
